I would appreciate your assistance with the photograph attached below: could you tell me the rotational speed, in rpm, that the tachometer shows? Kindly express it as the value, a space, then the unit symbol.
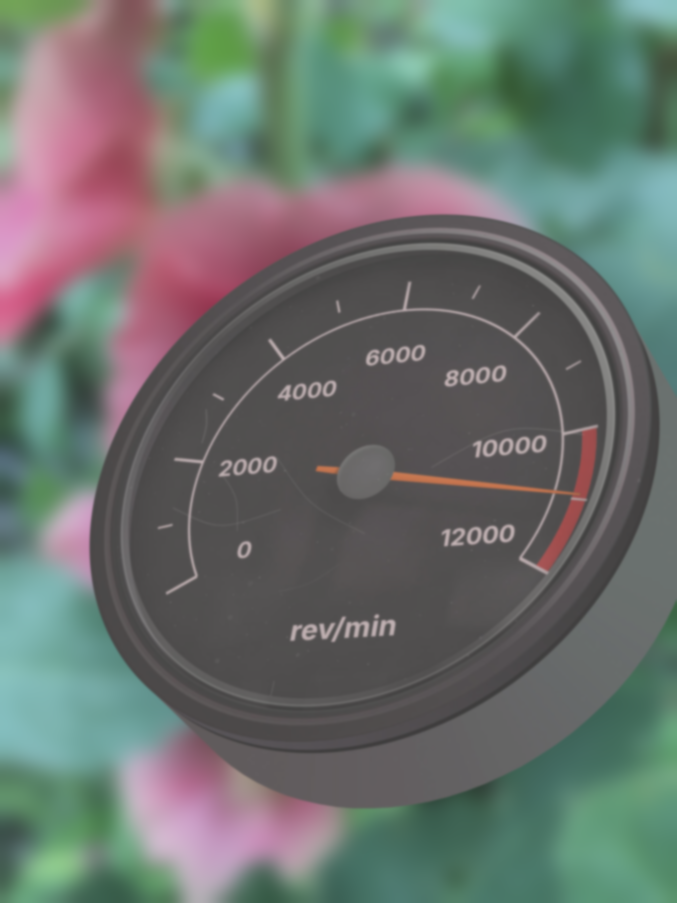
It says 11000 rpm
